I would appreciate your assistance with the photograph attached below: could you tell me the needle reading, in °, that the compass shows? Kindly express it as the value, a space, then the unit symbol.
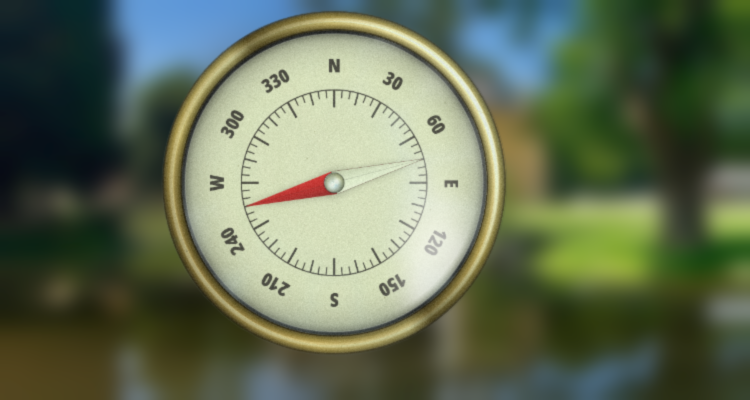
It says 255 °
